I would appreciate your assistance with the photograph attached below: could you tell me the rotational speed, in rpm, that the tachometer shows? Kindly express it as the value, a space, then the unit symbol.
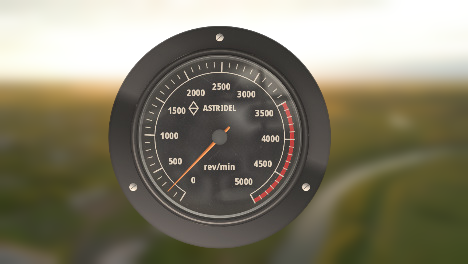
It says 200 rpm
